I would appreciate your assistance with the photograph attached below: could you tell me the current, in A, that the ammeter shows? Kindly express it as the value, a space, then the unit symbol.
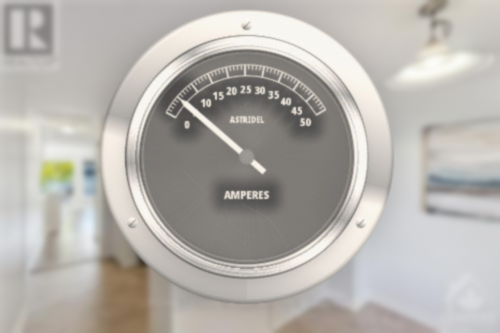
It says 5 A
